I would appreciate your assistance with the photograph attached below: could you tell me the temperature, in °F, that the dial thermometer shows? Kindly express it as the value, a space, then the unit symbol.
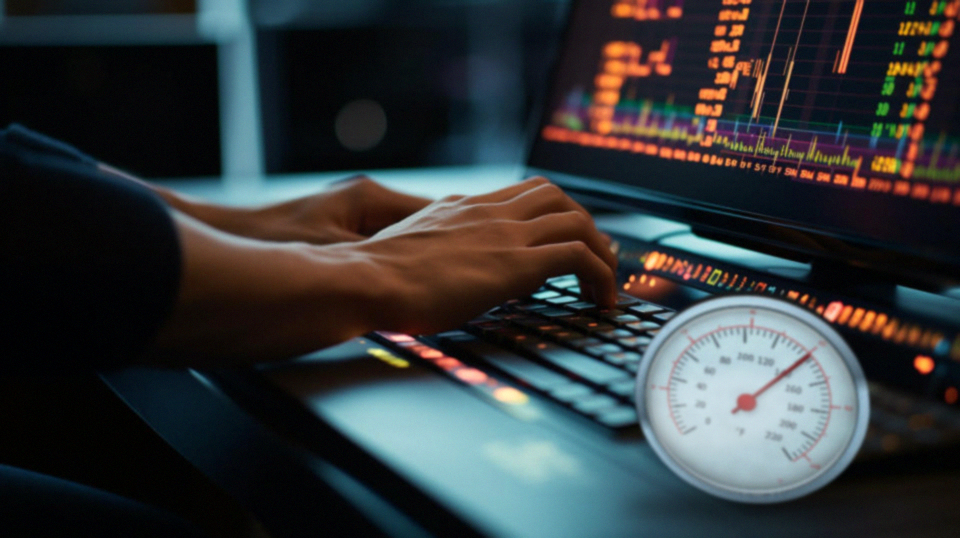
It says 140 °F
